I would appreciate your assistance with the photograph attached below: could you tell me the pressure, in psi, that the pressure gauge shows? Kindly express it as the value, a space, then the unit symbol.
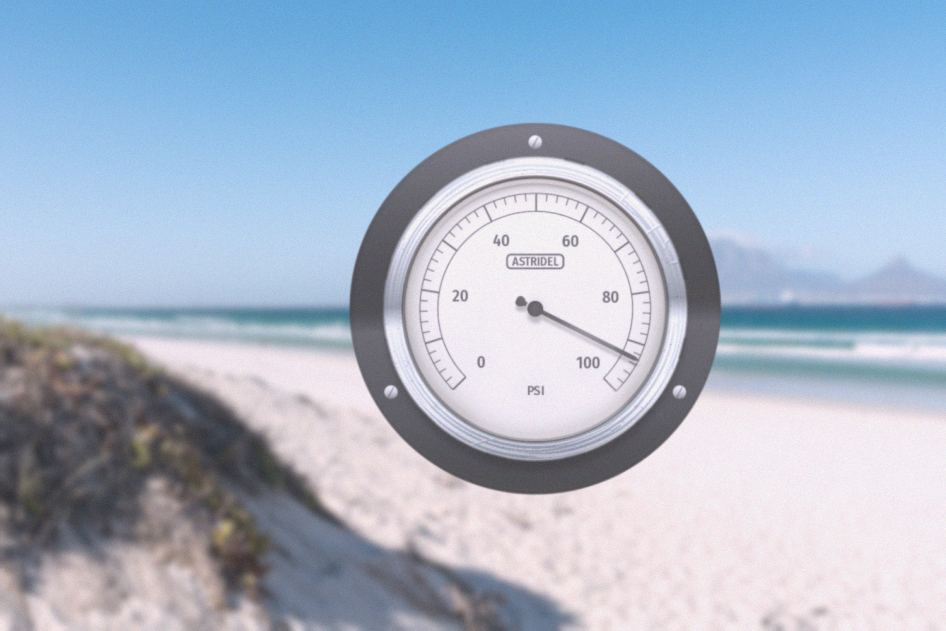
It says 93 psi
